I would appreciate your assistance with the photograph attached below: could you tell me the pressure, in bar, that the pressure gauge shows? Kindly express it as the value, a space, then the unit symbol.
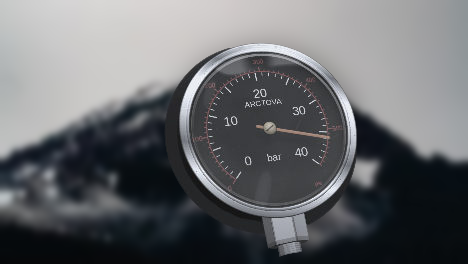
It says 36 bar
